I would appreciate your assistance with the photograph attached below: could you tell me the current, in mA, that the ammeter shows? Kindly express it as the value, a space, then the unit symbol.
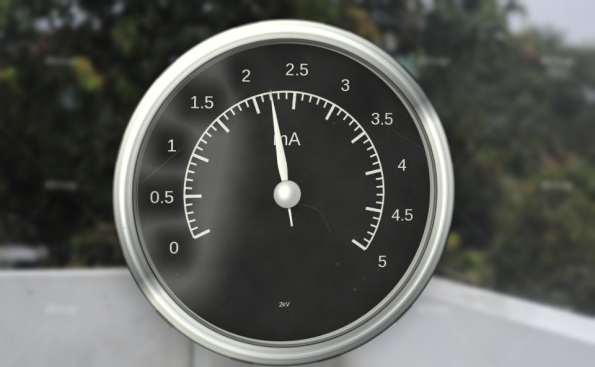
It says 2.2 mA
